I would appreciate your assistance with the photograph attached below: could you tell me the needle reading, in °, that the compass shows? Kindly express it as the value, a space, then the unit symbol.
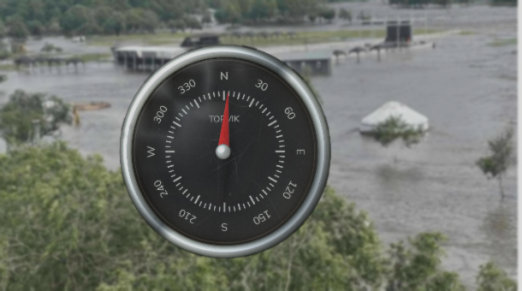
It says 5 °
